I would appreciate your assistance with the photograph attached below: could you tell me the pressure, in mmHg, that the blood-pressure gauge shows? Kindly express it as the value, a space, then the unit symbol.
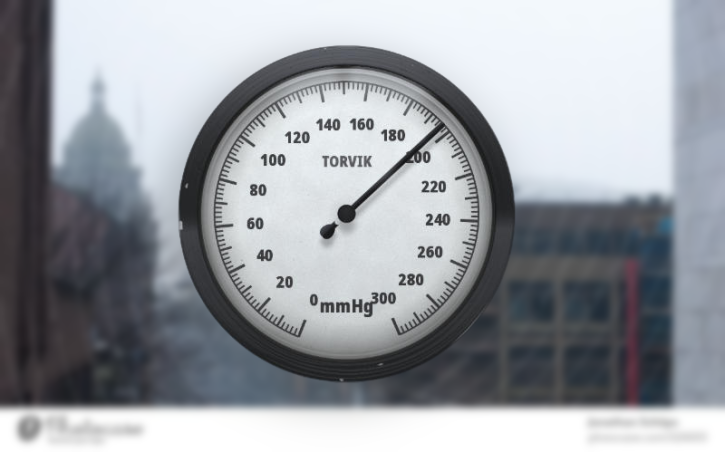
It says 196 mmHg
